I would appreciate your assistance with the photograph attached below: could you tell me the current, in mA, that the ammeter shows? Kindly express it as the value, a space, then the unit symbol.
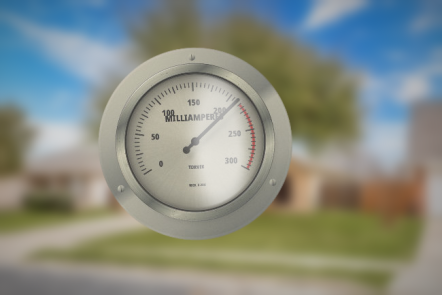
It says 210 mA
